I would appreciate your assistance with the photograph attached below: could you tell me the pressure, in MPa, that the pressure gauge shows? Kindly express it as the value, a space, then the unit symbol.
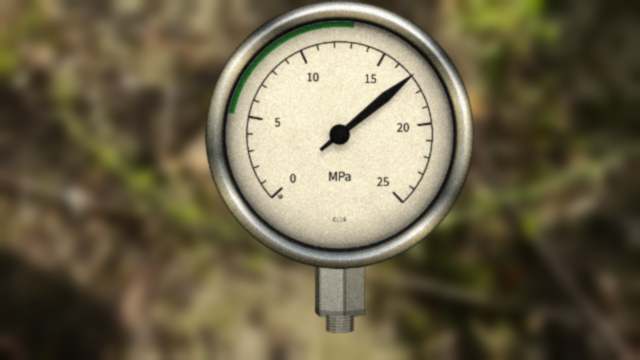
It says 17 MPa
